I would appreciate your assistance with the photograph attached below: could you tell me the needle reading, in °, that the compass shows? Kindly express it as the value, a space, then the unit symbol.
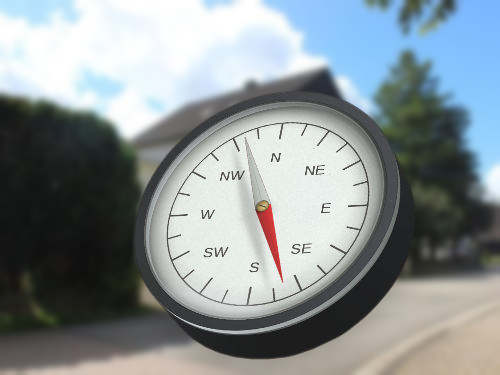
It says 157.5 °
